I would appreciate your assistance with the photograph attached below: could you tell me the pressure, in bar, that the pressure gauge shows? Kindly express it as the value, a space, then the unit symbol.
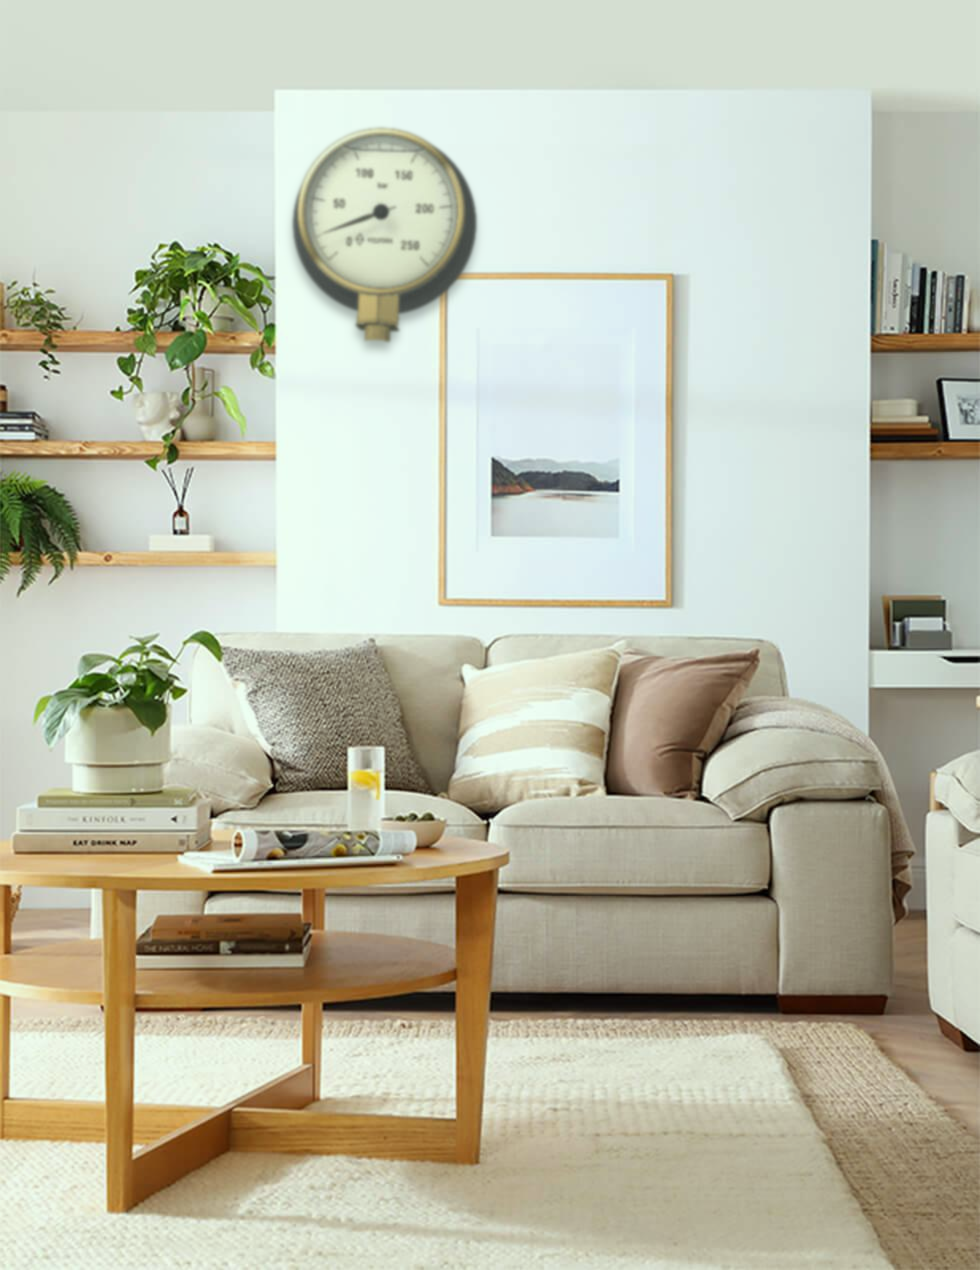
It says 20 bar
